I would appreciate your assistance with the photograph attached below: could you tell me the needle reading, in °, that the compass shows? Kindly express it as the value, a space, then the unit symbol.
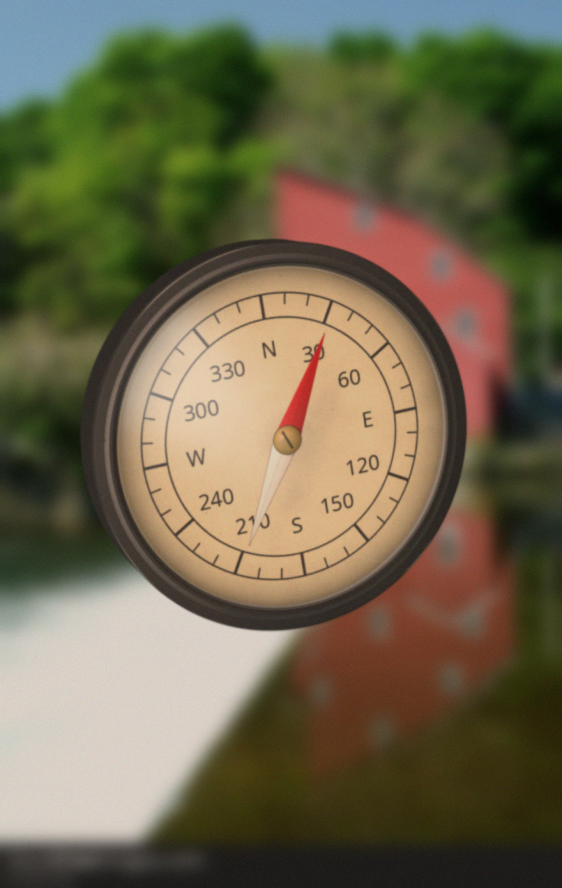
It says 30 °
